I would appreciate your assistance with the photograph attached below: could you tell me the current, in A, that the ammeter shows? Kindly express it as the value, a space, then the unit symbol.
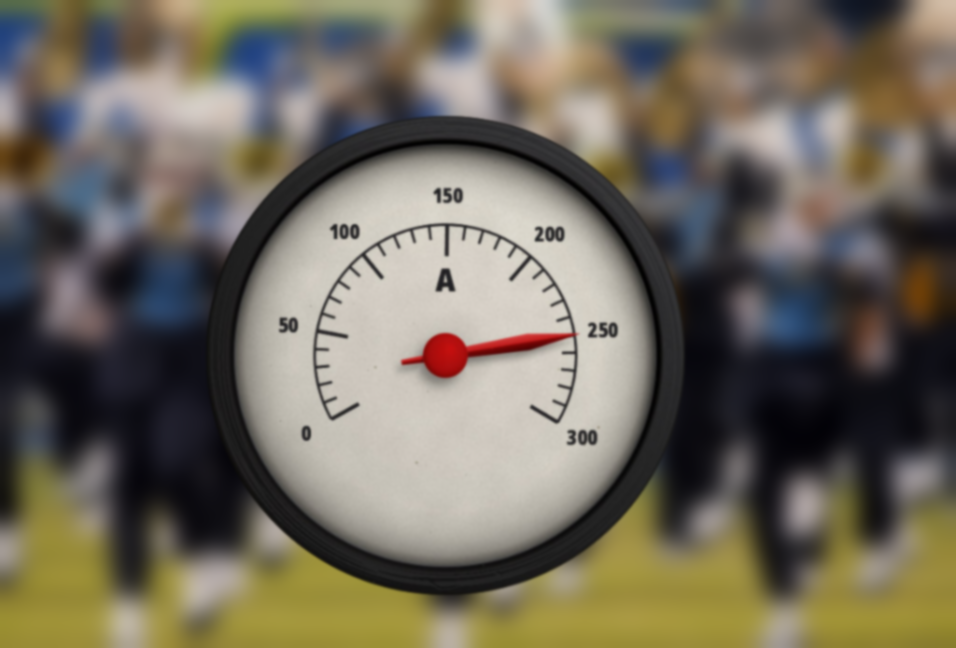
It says 250 A
